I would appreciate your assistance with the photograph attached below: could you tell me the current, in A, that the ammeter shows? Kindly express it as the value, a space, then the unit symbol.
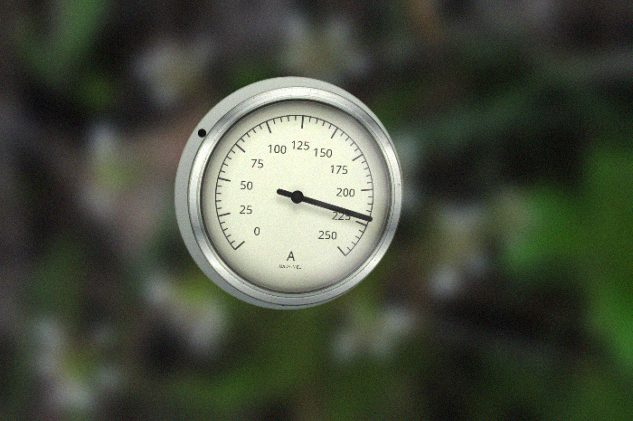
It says 220 A
